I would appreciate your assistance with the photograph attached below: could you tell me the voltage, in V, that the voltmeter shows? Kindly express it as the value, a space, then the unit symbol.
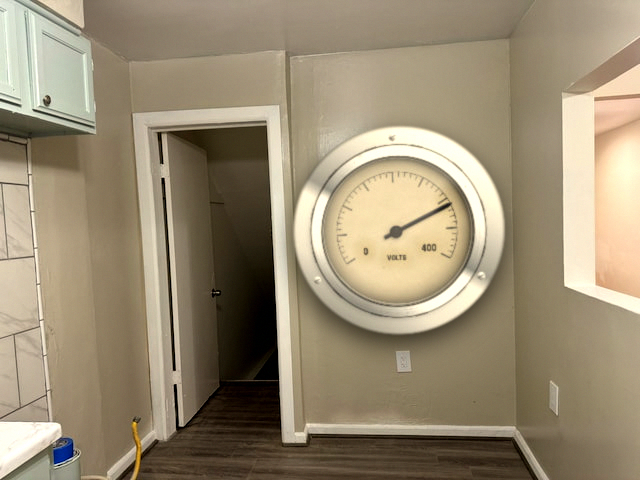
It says 310 V
